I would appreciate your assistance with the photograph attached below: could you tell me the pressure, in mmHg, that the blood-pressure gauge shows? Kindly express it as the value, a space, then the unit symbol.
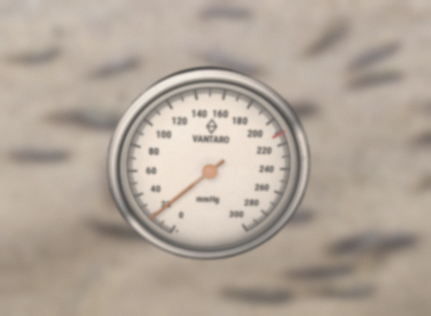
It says 20 mmHg
